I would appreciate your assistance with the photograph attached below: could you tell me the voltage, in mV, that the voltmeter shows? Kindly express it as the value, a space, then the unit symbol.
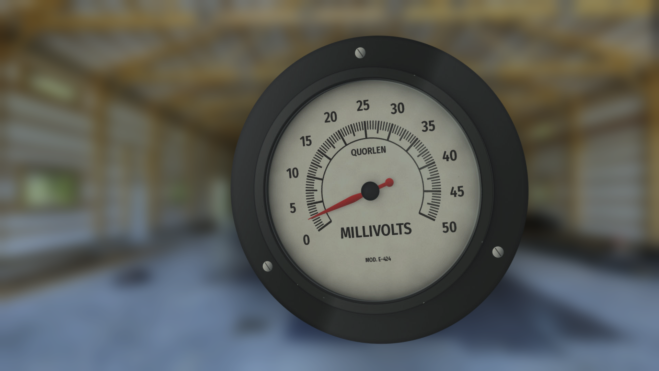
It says 2.5 mV
